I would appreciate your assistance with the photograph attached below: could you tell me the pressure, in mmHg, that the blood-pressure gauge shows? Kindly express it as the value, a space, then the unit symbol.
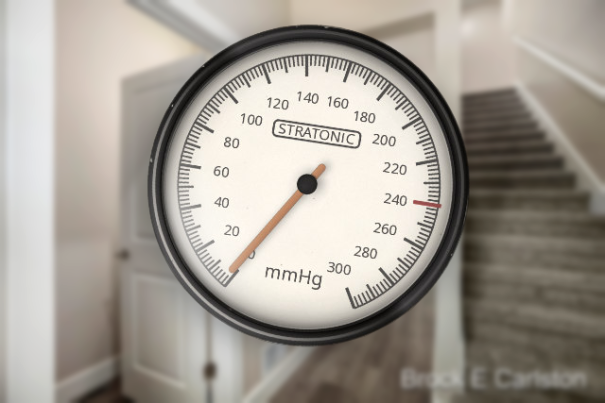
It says 2 mmHg
